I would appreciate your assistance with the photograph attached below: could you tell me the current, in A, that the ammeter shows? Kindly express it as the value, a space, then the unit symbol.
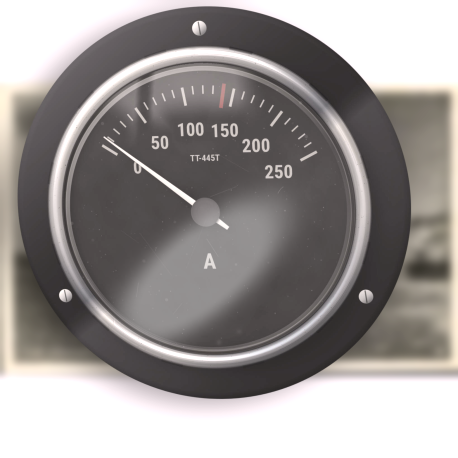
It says 10 A
